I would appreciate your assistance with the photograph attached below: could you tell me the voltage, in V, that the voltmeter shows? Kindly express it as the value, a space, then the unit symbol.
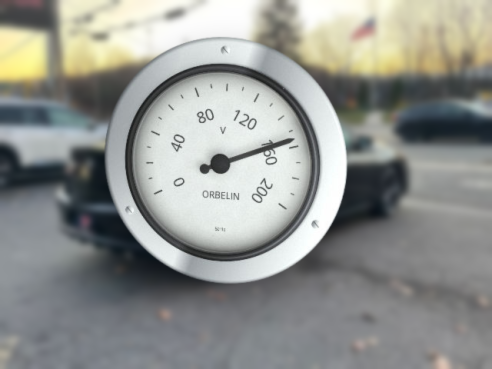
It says 155 V
